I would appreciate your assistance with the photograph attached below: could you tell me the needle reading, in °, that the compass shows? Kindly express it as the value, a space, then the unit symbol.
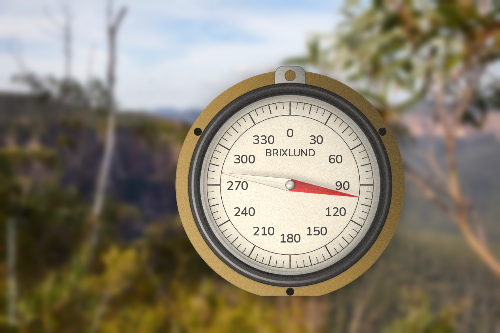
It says 100 °
